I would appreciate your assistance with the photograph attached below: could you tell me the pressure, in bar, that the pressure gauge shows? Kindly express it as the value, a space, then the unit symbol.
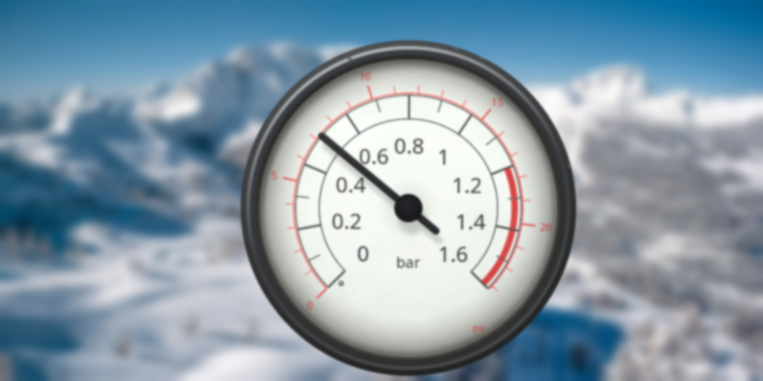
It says 0.5 bar
